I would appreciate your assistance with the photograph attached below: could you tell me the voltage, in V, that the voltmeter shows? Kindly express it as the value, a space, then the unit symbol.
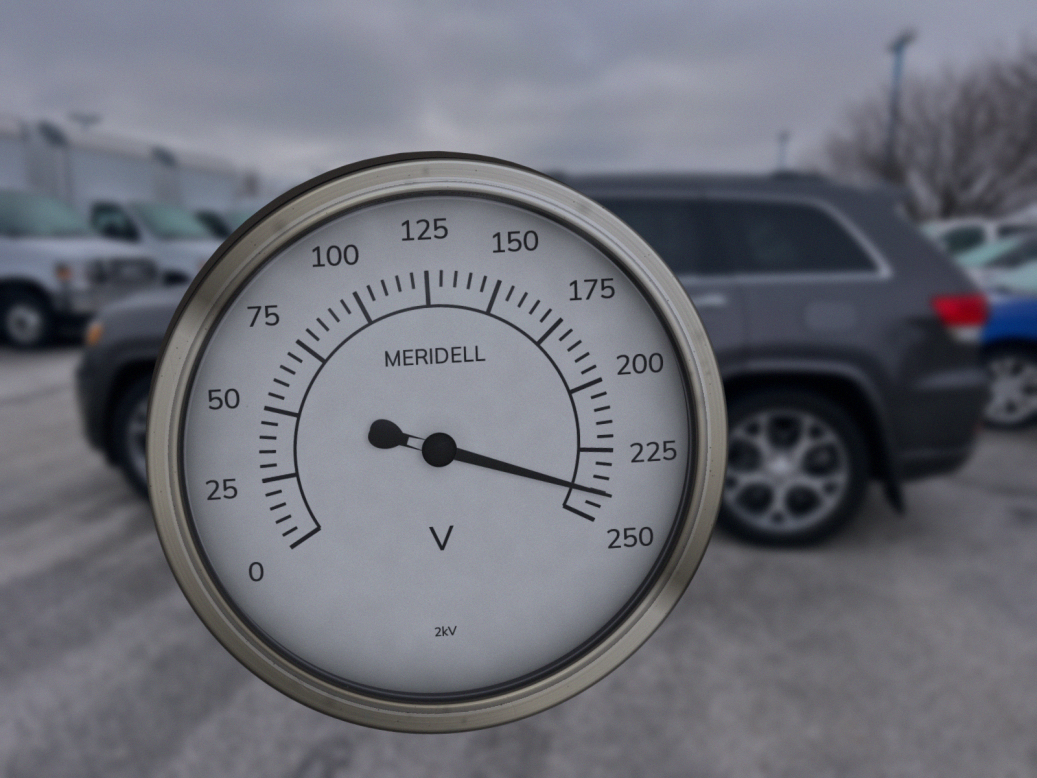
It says 240 V
